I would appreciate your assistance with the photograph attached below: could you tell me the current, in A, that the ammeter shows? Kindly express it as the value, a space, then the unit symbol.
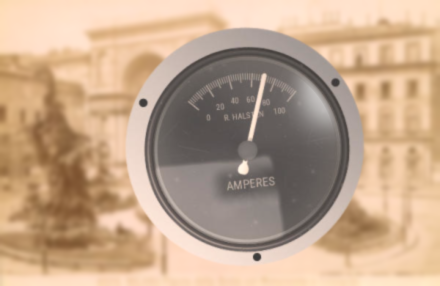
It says 70 A
